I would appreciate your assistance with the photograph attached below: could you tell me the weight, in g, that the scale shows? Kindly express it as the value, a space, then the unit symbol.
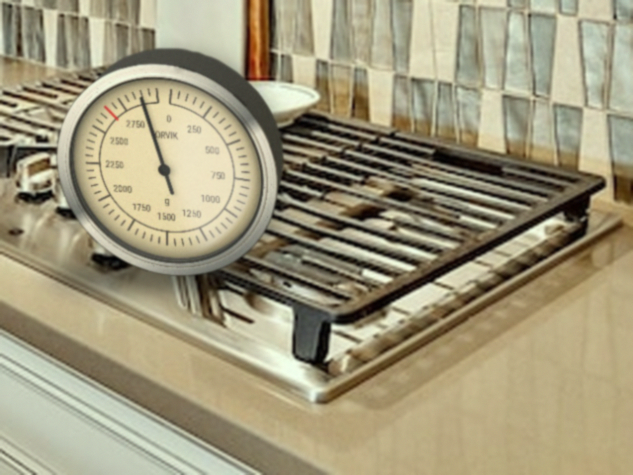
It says 2900 g
